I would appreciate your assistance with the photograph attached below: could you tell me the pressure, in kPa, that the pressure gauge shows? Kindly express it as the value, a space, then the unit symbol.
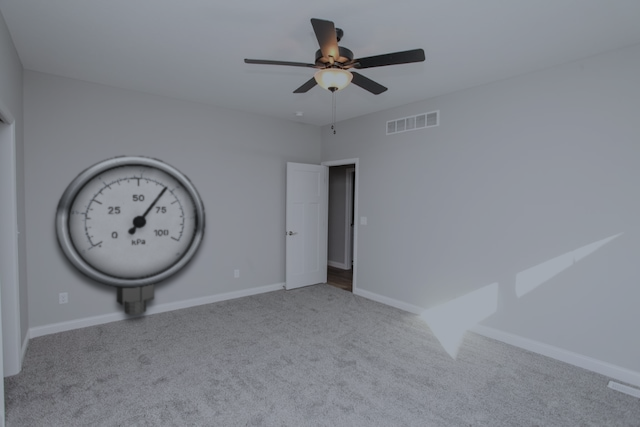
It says 65 kPa
